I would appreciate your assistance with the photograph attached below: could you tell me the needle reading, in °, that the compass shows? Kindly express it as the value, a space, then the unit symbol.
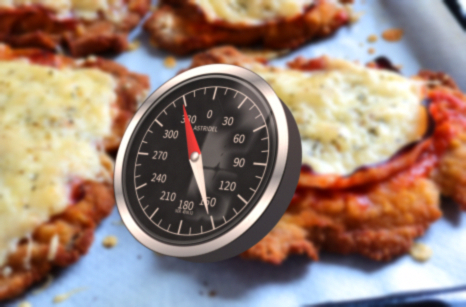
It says 330 °
